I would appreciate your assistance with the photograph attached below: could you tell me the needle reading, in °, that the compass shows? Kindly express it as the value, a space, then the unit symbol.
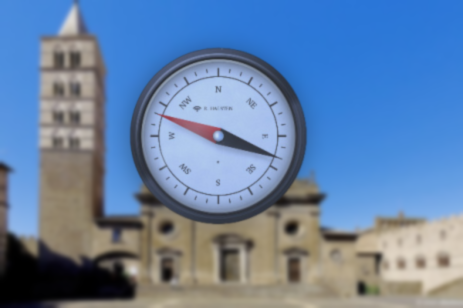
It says 290 °
